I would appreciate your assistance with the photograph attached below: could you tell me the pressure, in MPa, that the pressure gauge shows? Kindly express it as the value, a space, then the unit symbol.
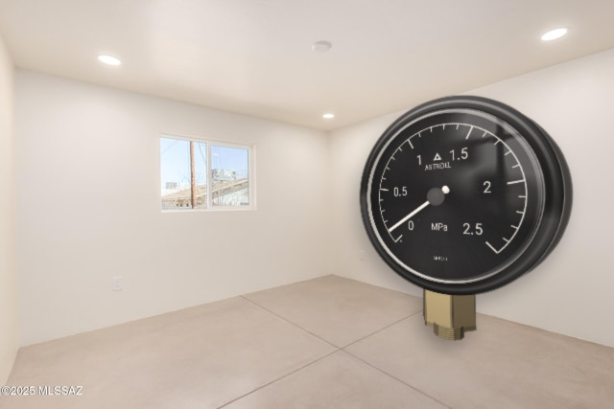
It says 0.1 MPa
